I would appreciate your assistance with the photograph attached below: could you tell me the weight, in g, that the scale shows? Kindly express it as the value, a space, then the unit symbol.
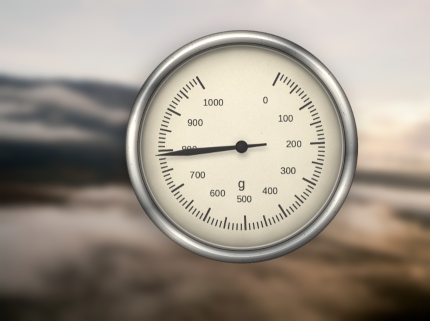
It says 790 g
